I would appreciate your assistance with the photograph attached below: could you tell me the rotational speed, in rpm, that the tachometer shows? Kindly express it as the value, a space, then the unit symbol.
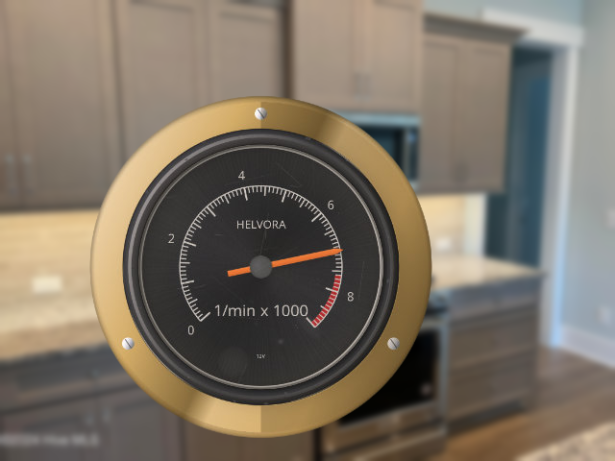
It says 7000 rpm
